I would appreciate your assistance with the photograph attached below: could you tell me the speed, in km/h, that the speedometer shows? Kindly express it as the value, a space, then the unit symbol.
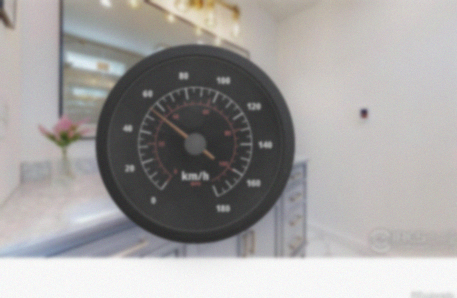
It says 55 km/h
